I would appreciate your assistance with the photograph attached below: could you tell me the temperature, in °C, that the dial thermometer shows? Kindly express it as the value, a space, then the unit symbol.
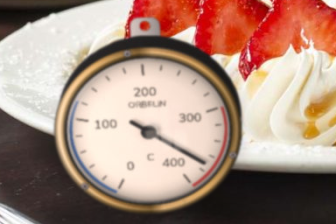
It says 370 °C
